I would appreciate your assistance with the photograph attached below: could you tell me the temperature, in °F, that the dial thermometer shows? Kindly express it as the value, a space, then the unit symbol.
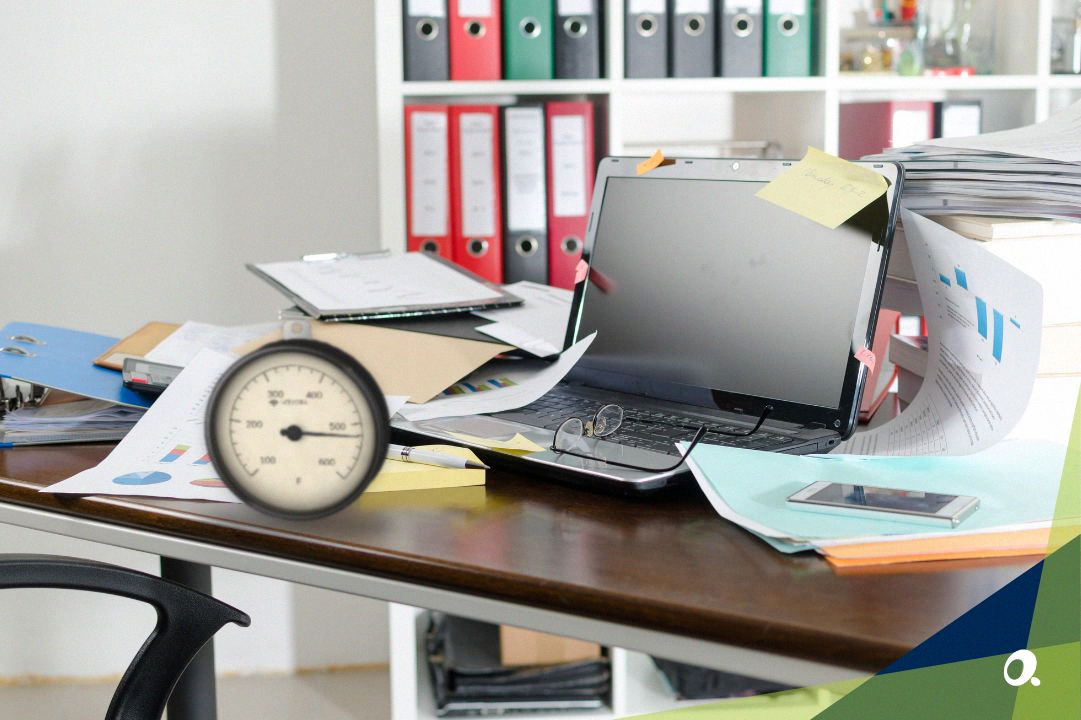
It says 520 °F
